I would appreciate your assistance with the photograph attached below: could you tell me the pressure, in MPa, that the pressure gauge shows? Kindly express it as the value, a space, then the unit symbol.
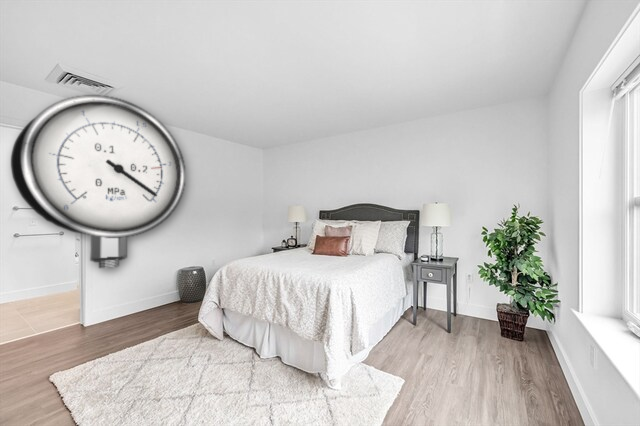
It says 0.24 MPa
